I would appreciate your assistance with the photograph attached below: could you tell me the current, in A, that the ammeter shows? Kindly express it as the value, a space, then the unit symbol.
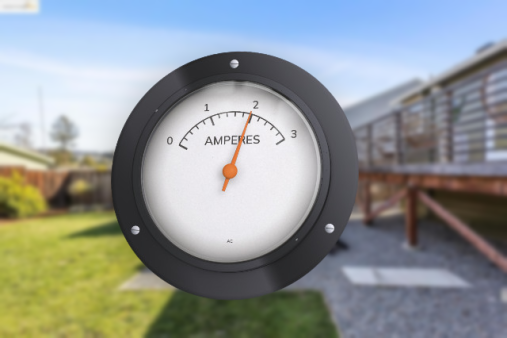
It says 2 A
